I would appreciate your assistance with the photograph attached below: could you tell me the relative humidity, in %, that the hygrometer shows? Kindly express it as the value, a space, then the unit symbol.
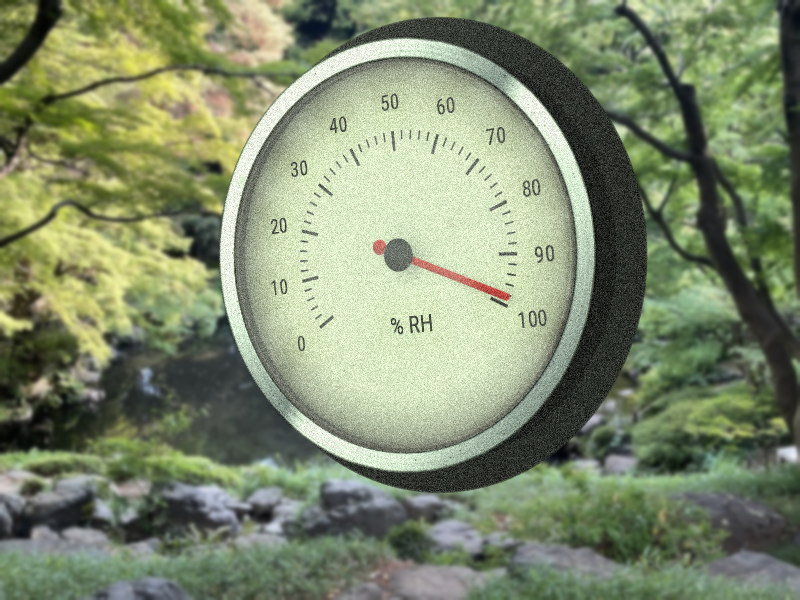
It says 98 %
